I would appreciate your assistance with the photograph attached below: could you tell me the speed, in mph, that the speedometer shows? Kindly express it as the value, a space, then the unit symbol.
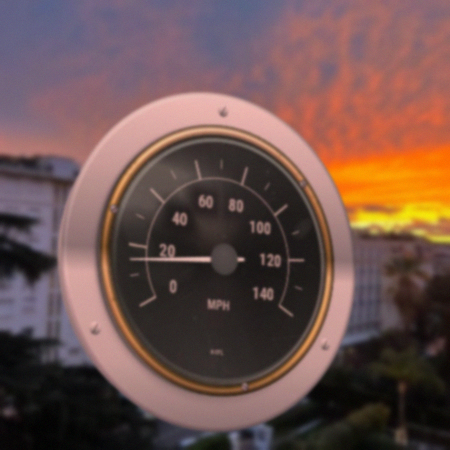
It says 15 mph
